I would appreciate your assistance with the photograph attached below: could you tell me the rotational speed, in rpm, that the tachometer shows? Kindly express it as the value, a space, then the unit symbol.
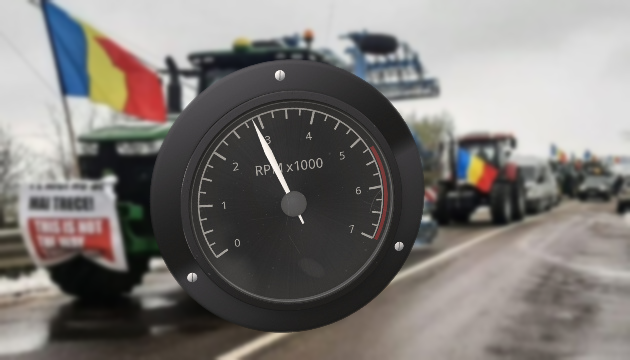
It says 2875 rpm
